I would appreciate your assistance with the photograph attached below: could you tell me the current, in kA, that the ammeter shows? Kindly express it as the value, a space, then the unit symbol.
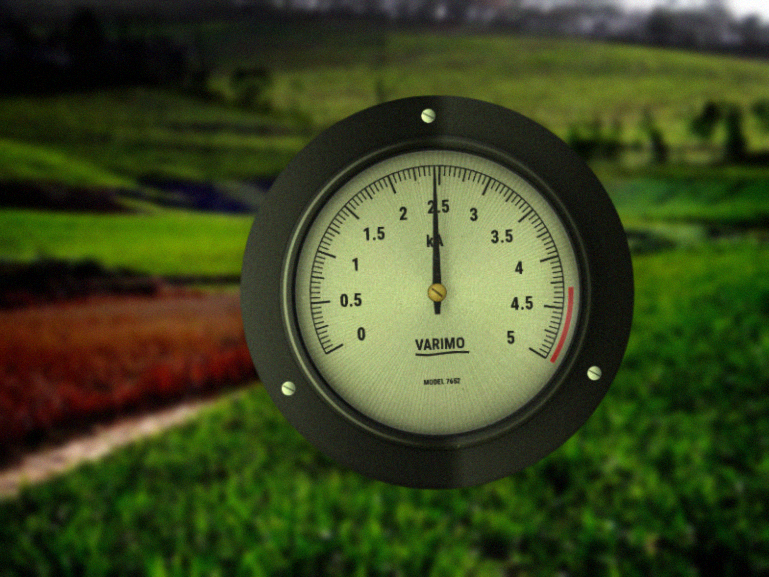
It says 2.45 kA
